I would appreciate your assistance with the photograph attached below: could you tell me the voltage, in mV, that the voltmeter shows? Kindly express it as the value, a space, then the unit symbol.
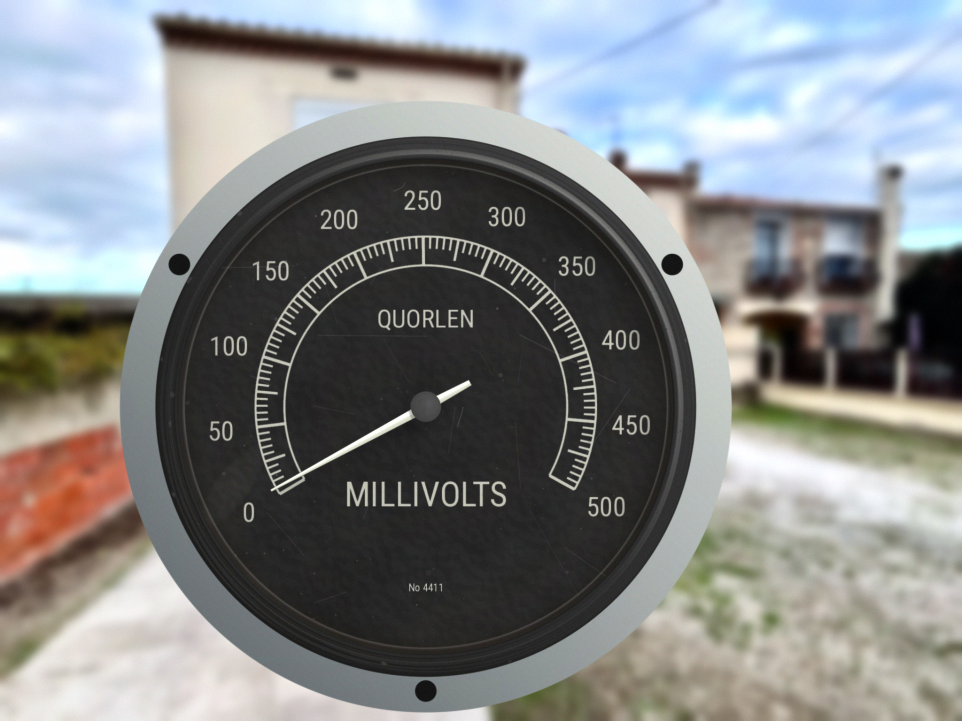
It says 5 mV
